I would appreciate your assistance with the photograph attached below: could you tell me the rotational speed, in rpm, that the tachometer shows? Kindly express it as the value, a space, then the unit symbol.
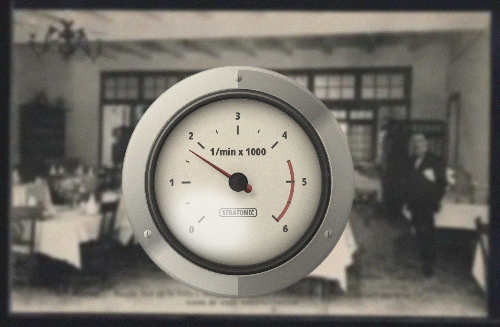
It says 1750 rpm
